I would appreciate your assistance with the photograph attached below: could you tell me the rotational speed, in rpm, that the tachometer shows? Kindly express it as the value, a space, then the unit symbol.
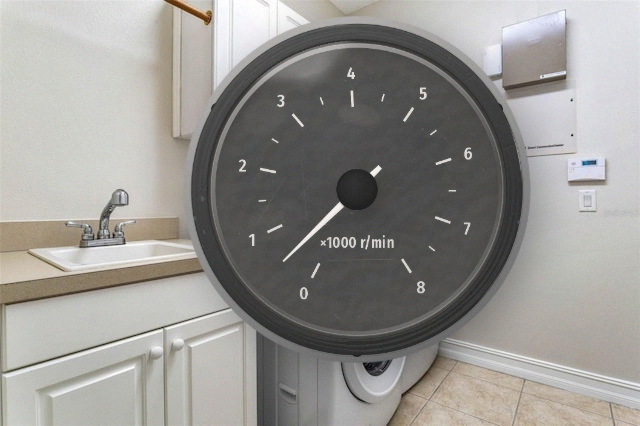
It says 500 rpm
